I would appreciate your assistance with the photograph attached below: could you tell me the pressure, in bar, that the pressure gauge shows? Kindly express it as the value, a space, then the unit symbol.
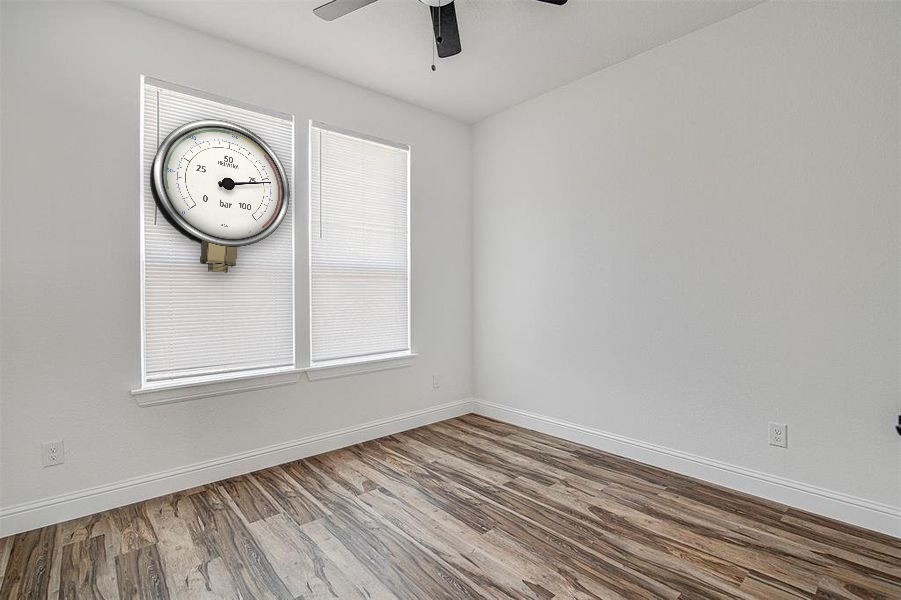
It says 77.5 bar
